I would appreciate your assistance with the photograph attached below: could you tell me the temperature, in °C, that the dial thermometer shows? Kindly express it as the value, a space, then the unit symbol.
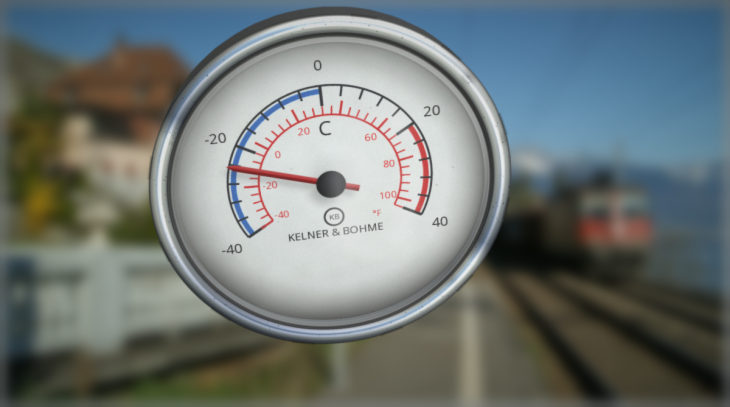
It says -24 °C
